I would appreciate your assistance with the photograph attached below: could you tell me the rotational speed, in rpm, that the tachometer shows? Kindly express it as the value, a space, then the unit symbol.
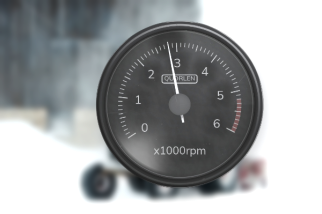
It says 2800 rpm
